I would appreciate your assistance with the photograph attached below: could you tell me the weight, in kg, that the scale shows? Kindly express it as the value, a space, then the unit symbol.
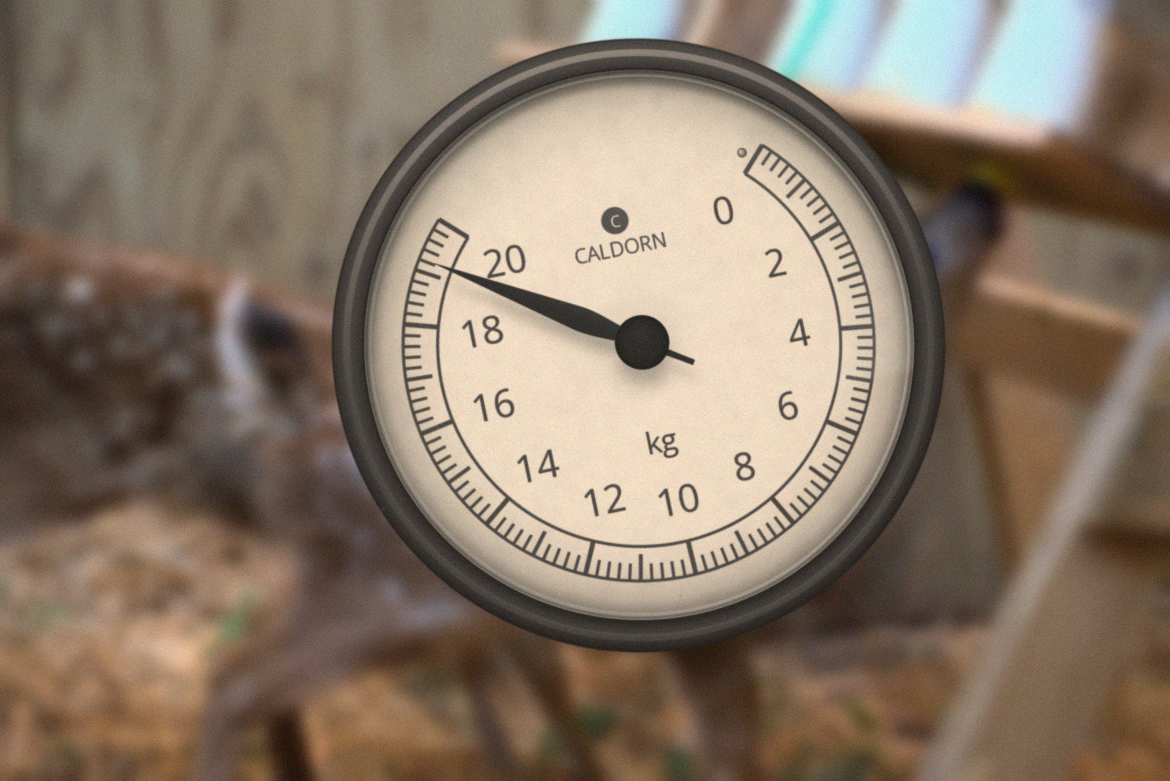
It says 19.2 kg
